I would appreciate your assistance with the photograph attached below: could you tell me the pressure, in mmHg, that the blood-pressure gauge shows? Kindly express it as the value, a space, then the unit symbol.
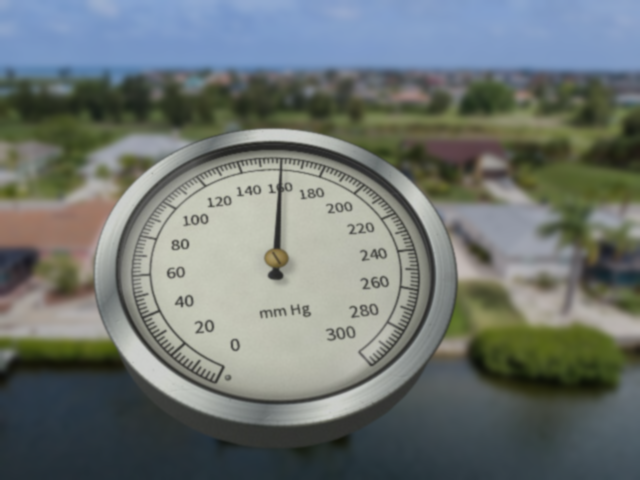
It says 160 mmHg
